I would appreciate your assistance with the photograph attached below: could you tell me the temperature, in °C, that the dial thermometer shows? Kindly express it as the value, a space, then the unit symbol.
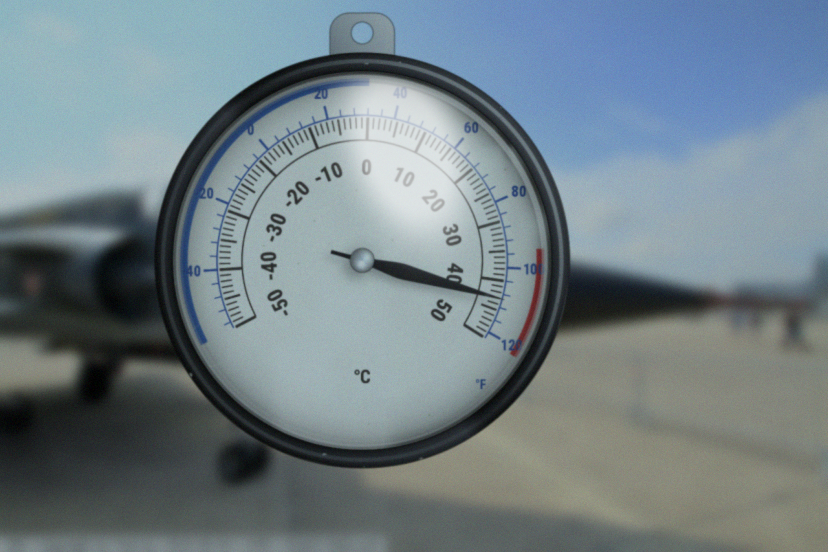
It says 43 °C
